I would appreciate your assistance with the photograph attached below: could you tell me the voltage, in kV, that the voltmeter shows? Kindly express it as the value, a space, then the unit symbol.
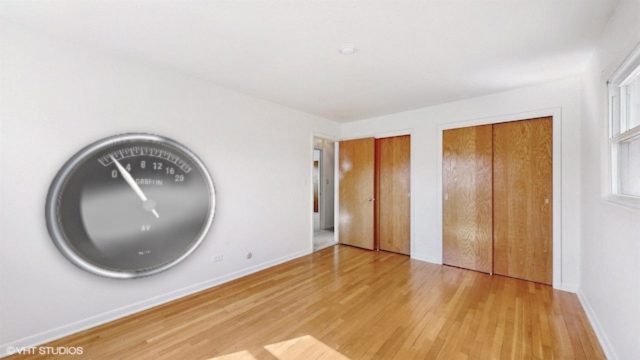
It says 2 kV
